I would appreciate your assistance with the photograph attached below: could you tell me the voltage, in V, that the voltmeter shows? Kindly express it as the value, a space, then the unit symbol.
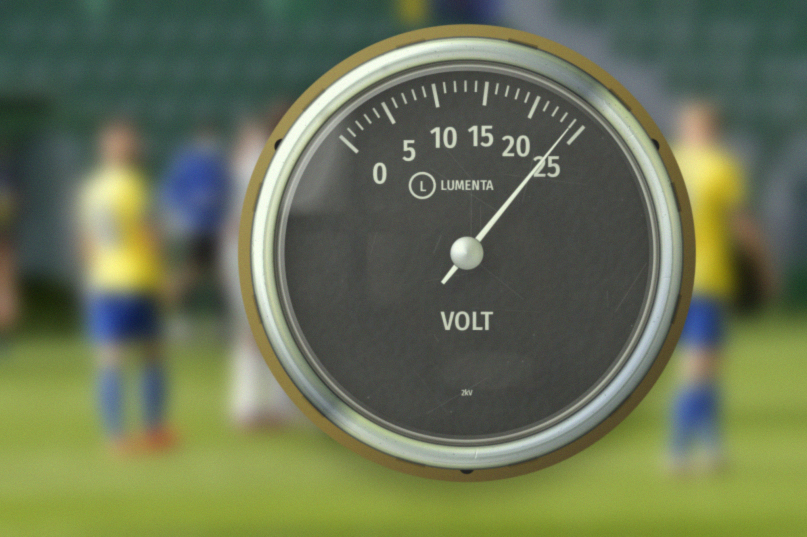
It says 24 V
